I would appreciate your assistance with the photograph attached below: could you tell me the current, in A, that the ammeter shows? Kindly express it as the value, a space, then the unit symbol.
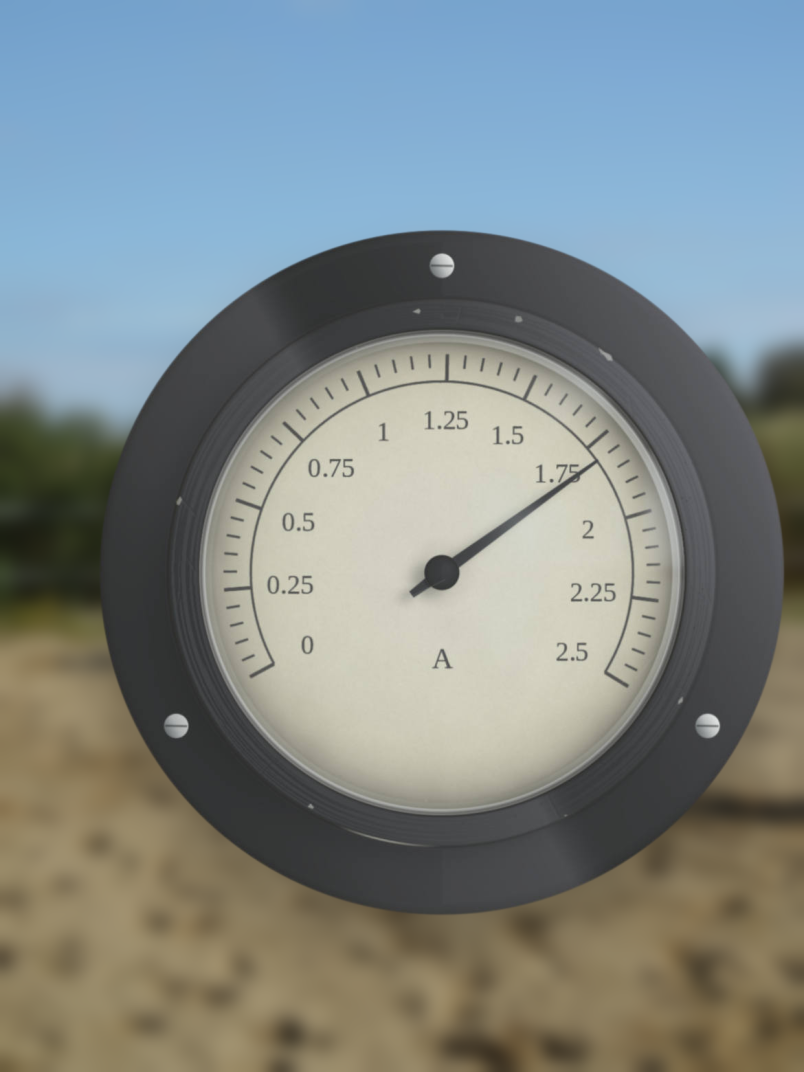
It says 1.8 A
